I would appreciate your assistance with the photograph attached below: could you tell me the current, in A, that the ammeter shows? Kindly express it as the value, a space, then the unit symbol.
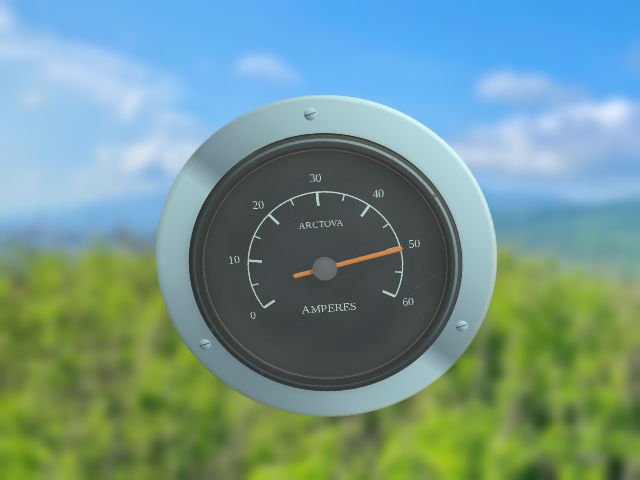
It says 50 A
